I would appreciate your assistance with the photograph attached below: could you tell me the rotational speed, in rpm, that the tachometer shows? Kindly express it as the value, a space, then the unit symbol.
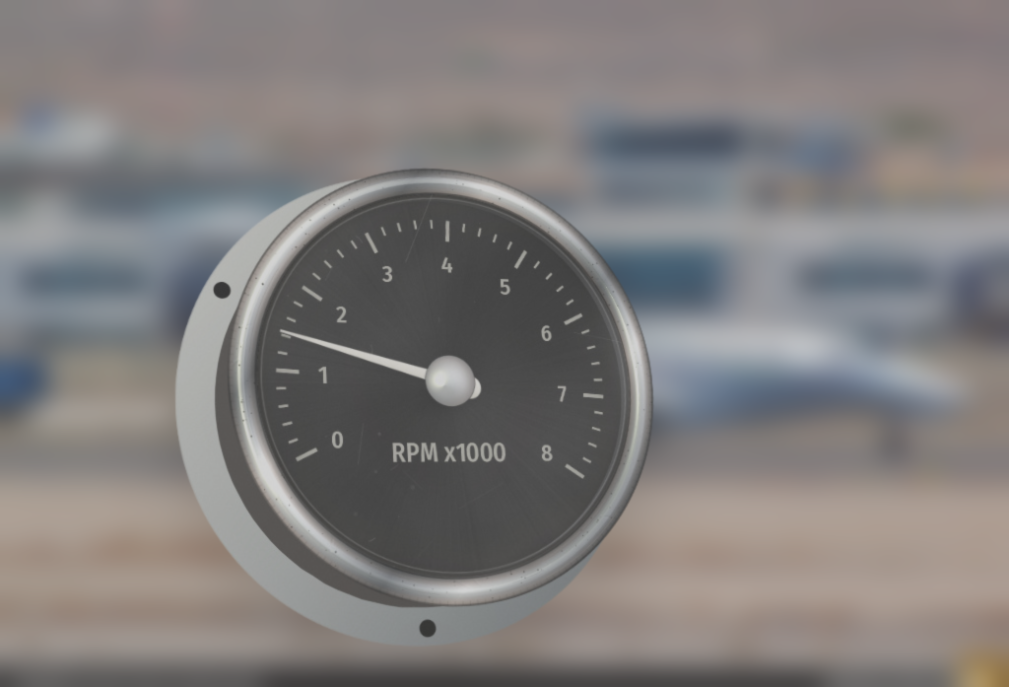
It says 1400 rpm
